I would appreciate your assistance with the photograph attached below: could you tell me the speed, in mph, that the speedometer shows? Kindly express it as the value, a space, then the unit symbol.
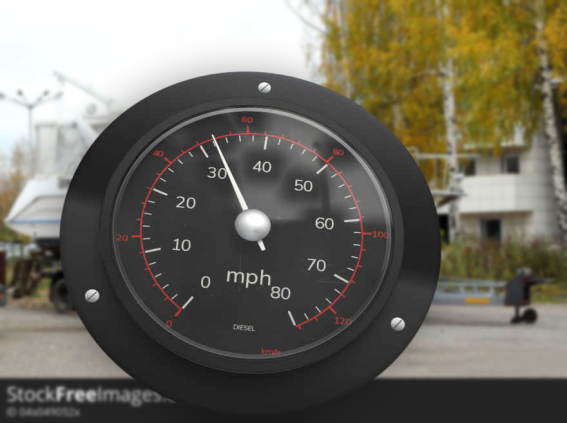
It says 32 mph
